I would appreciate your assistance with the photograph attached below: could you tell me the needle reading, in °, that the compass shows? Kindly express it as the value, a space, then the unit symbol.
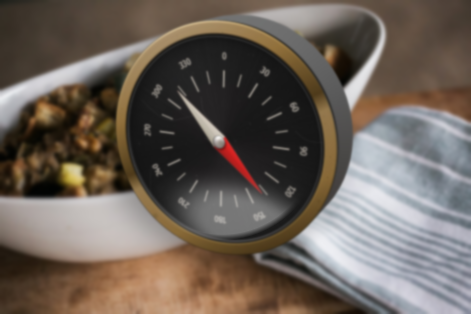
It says 135 °
